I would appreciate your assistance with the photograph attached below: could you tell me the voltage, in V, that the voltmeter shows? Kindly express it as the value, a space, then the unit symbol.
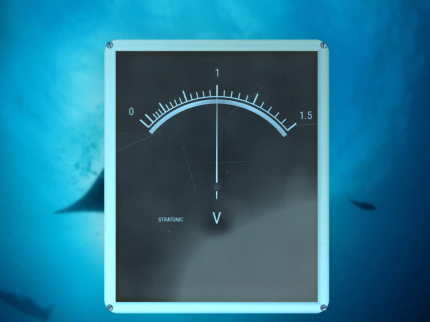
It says 1 V
